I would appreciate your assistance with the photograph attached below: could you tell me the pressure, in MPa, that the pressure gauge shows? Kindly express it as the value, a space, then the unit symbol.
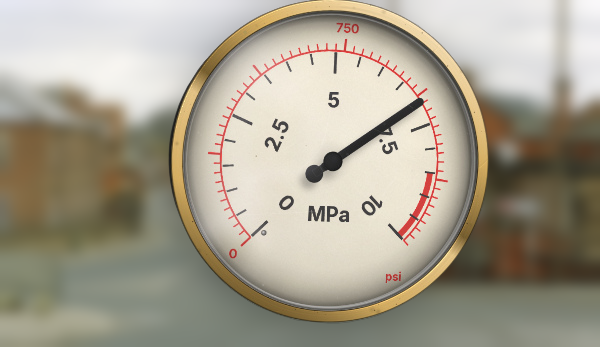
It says 7 MPa
